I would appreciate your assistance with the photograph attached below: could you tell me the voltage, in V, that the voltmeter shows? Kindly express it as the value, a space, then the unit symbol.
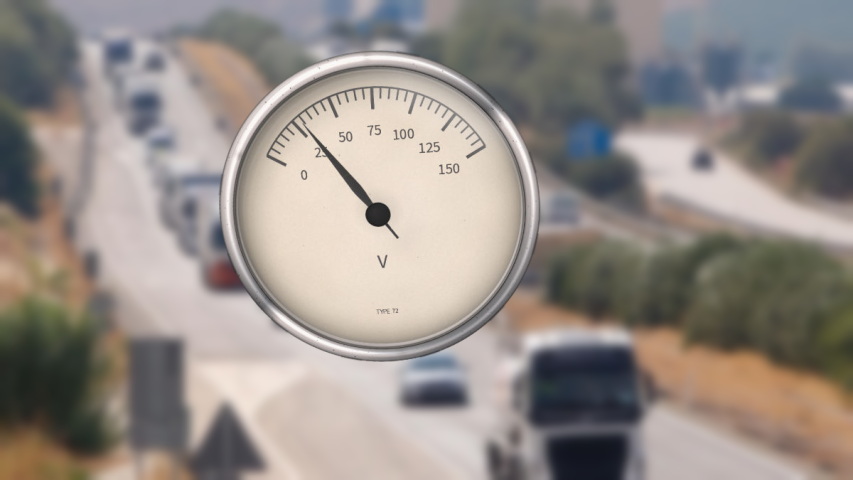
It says 30 V
